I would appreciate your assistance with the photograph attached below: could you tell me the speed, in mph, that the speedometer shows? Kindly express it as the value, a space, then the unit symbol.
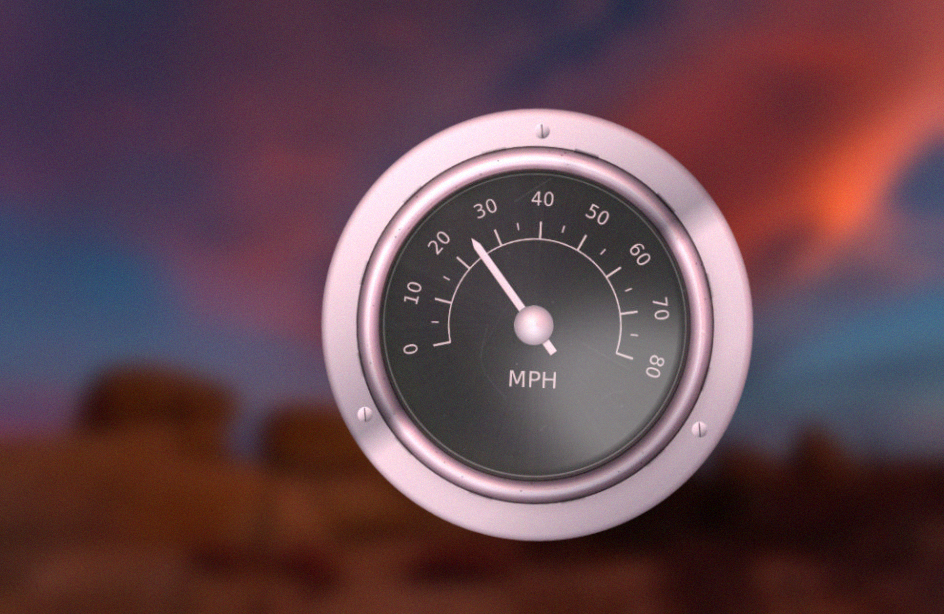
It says 25 mph
